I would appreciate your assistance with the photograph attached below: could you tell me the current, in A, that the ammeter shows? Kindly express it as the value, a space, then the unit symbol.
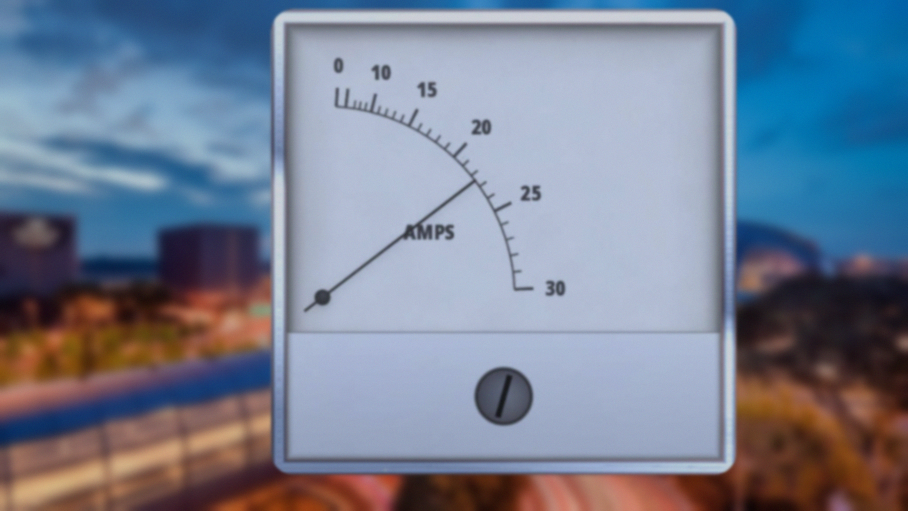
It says 22.5 A
